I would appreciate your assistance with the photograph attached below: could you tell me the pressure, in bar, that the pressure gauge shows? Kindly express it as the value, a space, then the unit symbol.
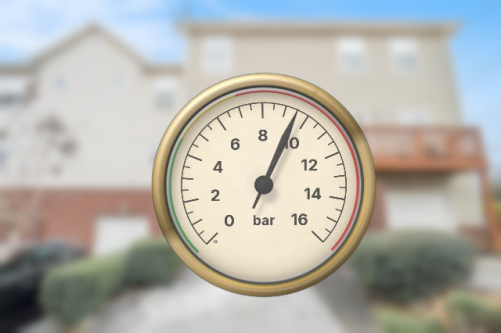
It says 9.5 bar
